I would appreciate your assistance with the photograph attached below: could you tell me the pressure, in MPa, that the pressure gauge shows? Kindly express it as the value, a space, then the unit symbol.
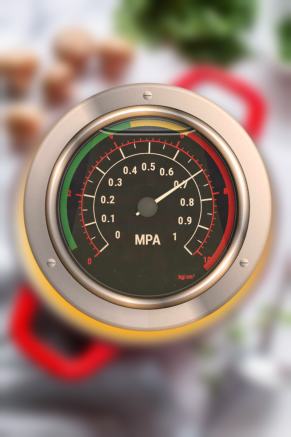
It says 0.7 MPa
